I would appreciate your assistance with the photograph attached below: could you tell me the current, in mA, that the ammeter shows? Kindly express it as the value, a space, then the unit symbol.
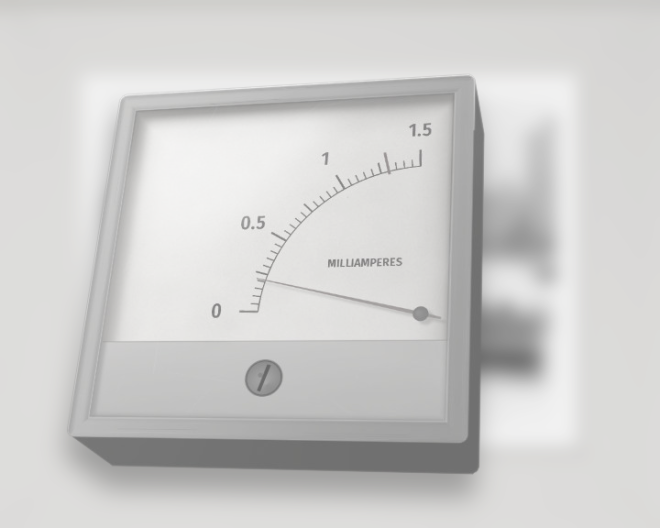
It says 0.2 mA
